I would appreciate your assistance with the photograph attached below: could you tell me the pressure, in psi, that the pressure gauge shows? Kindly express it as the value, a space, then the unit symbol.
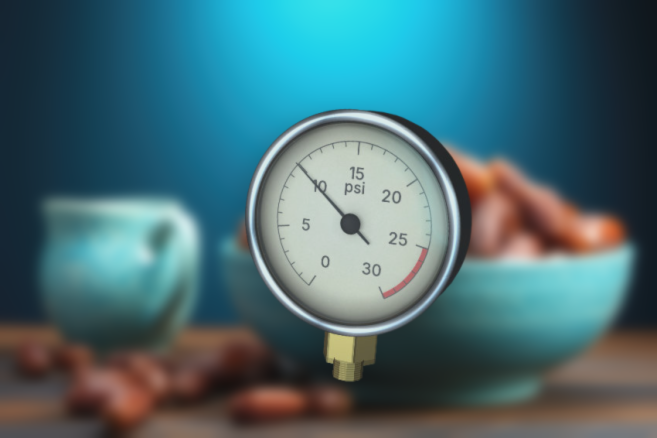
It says 10 psi
